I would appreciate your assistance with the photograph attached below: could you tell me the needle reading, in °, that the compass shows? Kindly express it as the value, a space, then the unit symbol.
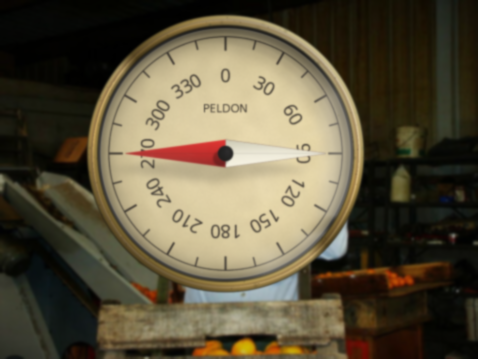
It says 270 °
